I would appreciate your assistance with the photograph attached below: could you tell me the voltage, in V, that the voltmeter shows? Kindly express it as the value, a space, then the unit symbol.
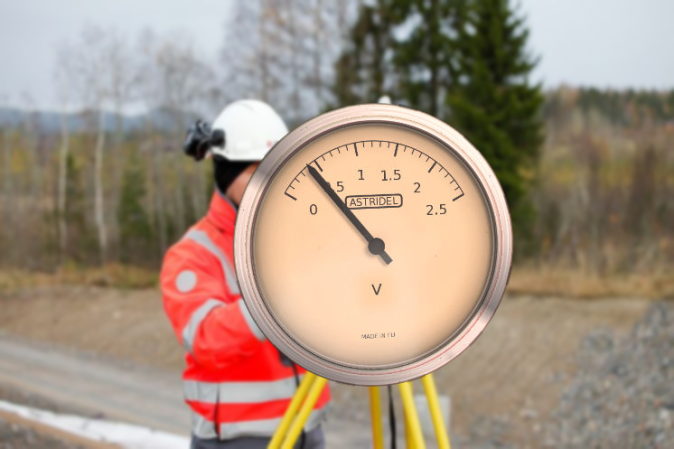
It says 0.4 V
